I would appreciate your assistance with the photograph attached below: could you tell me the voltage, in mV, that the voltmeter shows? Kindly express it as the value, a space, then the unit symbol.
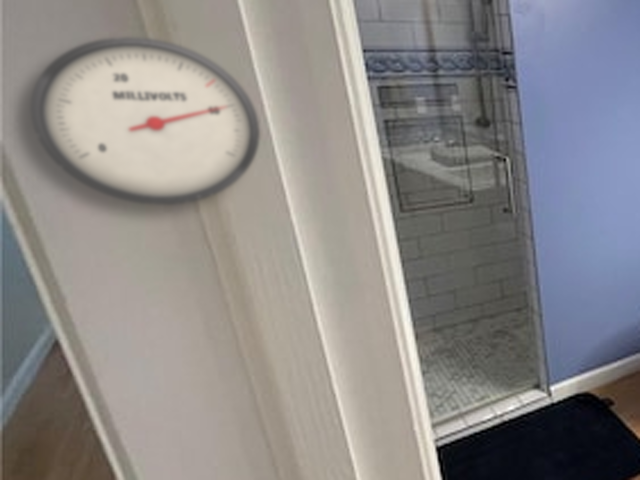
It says 40 mV
